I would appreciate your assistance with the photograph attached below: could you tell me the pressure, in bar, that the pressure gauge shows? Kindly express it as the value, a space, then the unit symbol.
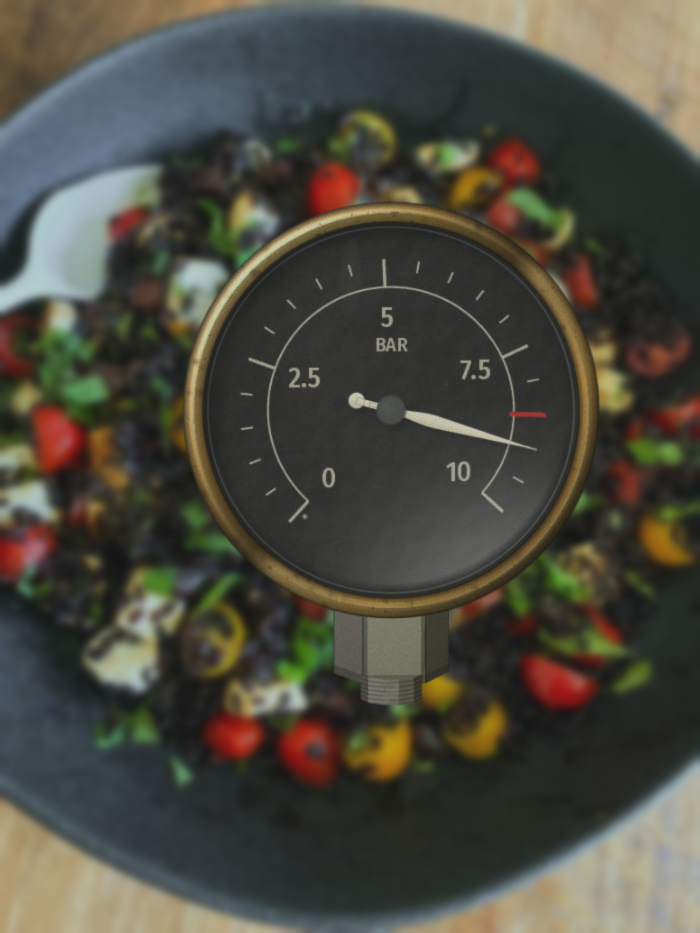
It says 9 bar
